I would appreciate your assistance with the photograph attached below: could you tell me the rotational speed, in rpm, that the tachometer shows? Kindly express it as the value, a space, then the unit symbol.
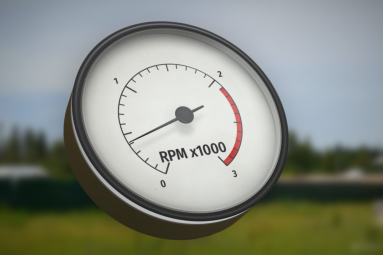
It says 400 rpm
